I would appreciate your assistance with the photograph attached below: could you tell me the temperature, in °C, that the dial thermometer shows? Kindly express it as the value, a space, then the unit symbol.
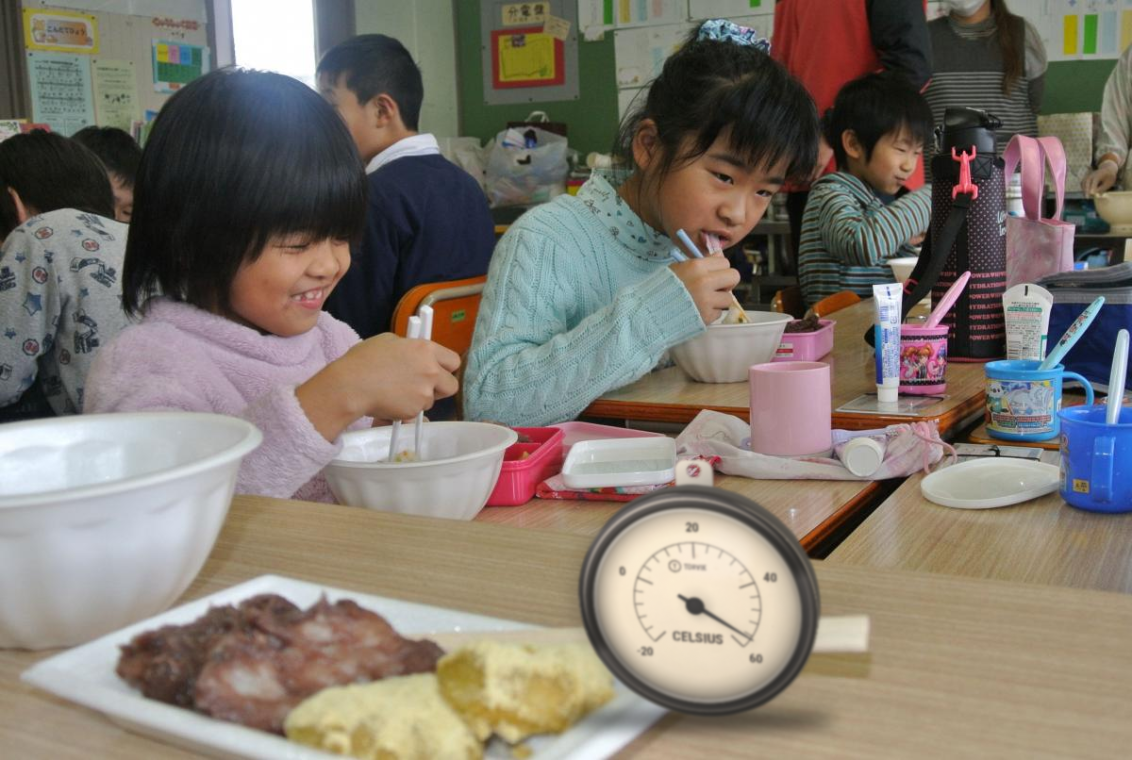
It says 56 °C
